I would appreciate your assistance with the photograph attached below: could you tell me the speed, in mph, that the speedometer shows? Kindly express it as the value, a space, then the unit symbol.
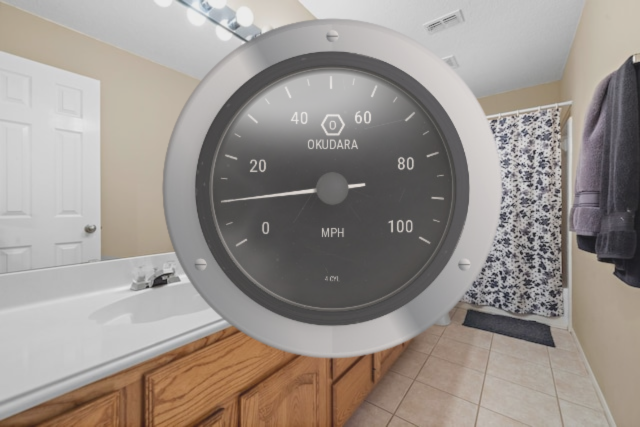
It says 10 mph
